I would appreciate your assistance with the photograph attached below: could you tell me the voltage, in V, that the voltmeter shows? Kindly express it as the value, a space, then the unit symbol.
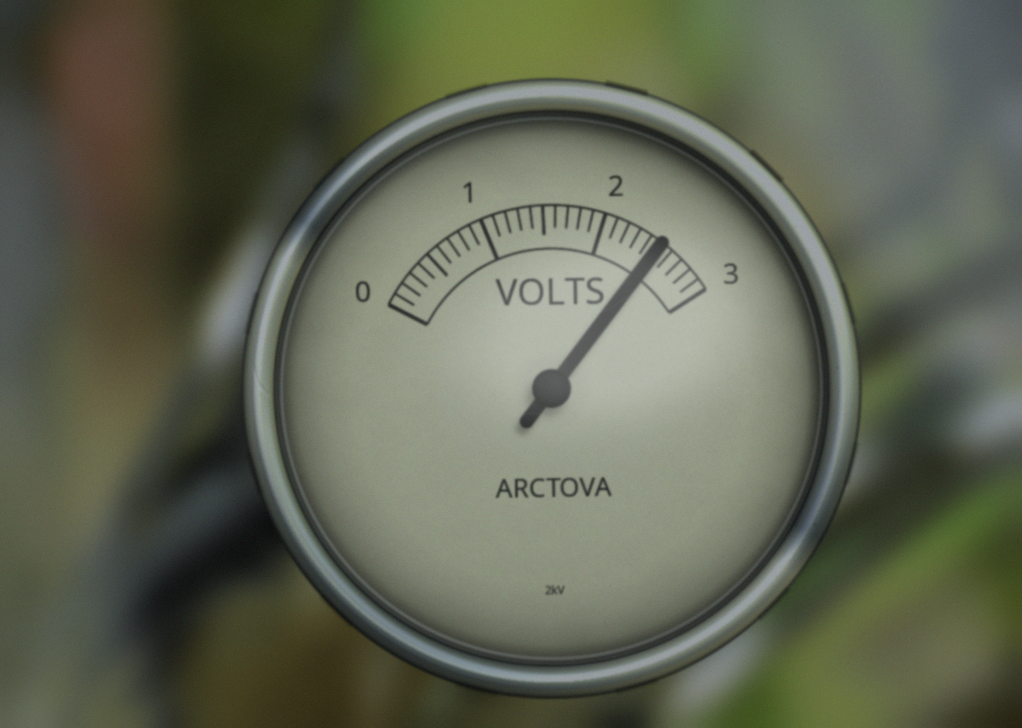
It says 2.5 V
